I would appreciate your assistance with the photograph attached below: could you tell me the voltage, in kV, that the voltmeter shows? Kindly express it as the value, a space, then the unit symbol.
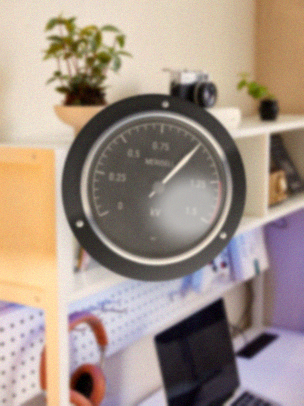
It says 1 kV
